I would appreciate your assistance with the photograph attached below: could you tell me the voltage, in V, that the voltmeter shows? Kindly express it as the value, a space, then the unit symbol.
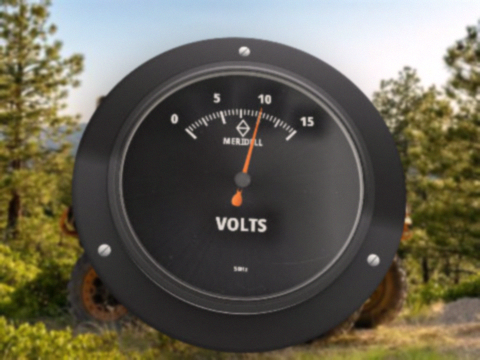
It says 10 V
